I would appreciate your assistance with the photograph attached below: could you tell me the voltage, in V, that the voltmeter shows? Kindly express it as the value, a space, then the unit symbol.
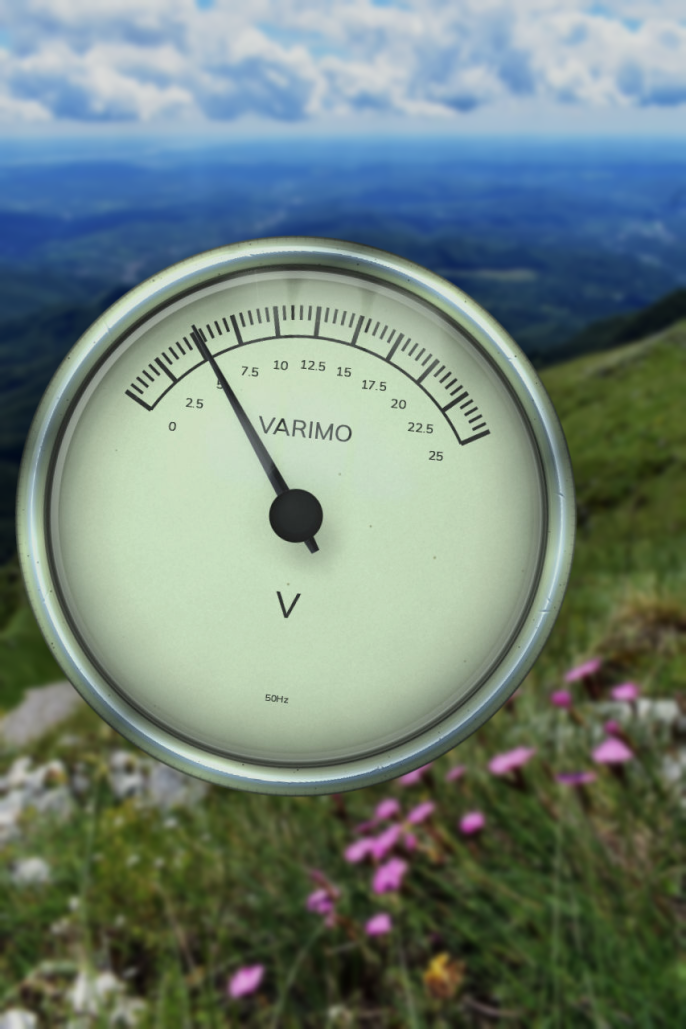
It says 5.25 V
